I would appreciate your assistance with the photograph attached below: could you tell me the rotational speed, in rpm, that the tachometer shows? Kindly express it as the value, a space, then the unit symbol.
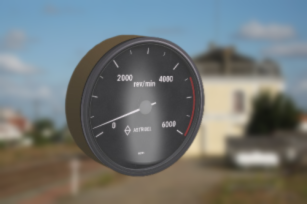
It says 250 rpm
